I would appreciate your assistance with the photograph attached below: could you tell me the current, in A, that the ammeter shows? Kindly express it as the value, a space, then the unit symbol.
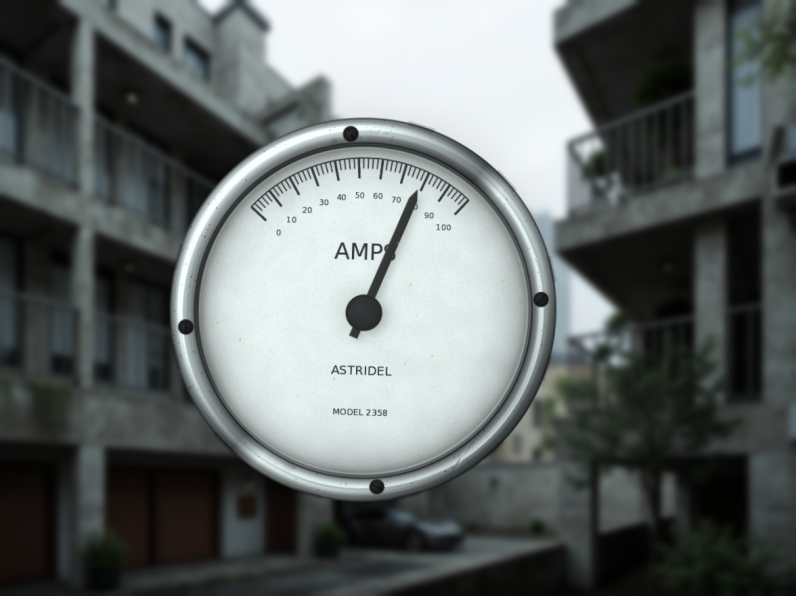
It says 78 A
